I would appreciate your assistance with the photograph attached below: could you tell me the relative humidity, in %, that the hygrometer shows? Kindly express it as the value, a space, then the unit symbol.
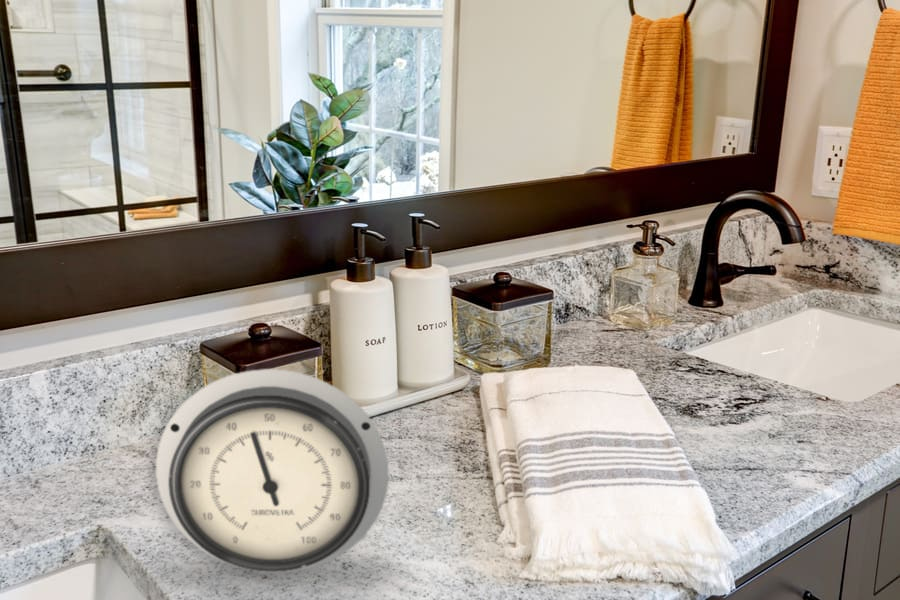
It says 45 %
